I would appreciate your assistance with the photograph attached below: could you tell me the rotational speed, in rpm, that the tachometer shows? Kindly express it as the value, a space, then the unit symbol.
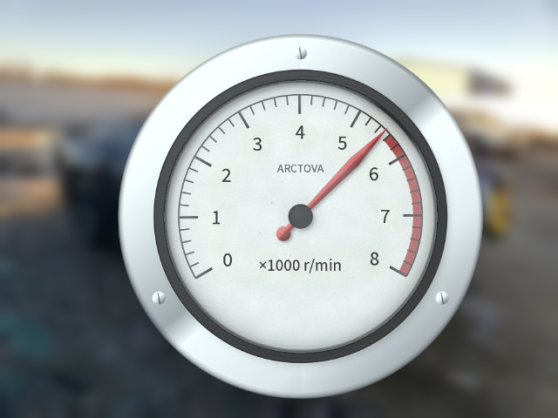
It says 5500 rpm
